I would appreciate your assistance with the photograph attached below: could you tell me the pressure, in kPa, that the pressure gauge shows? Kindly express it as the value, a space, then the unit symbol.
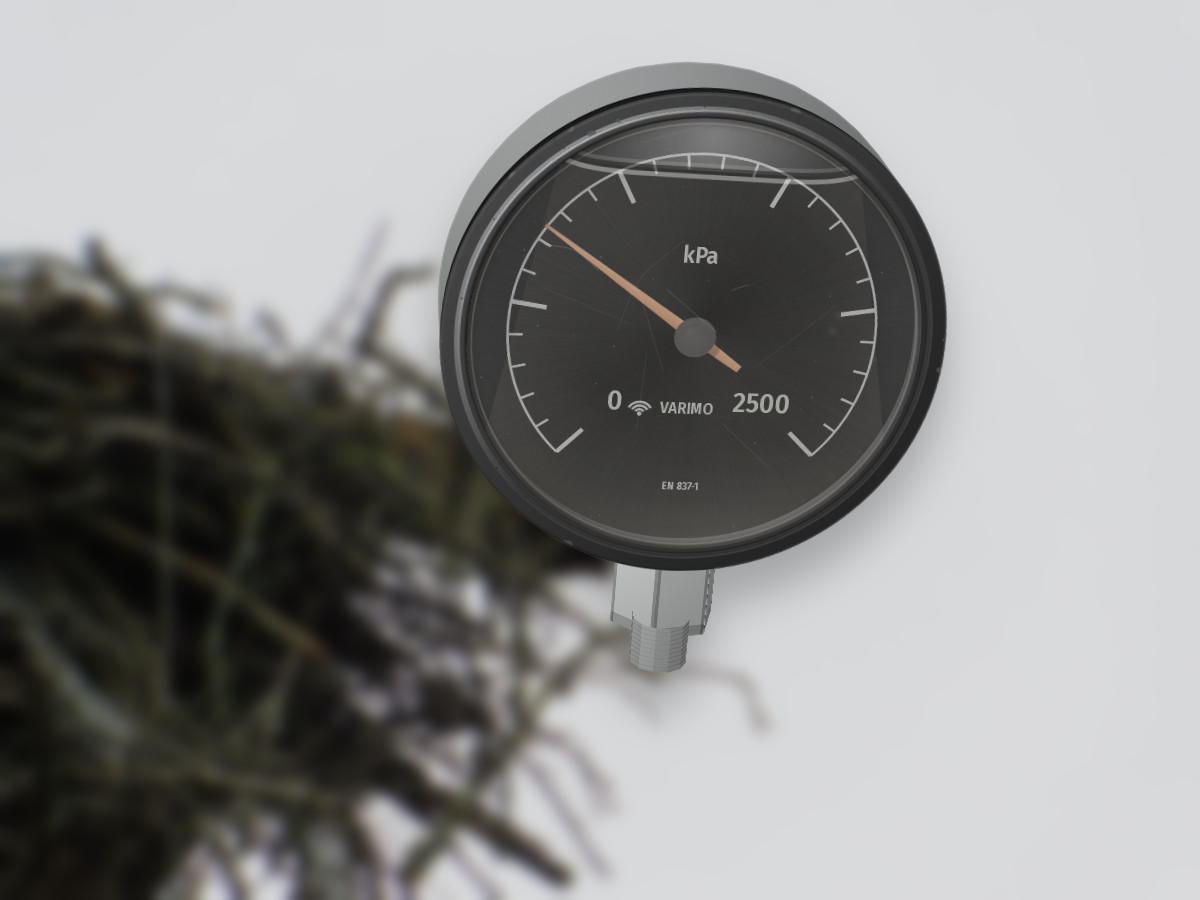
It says 750 kPa
